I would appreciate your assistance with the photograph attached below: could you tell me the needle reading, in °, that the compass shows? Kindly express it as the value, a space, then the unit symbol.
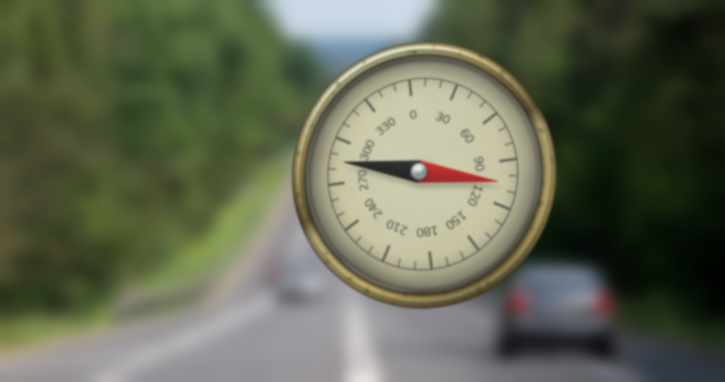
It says 105 °
